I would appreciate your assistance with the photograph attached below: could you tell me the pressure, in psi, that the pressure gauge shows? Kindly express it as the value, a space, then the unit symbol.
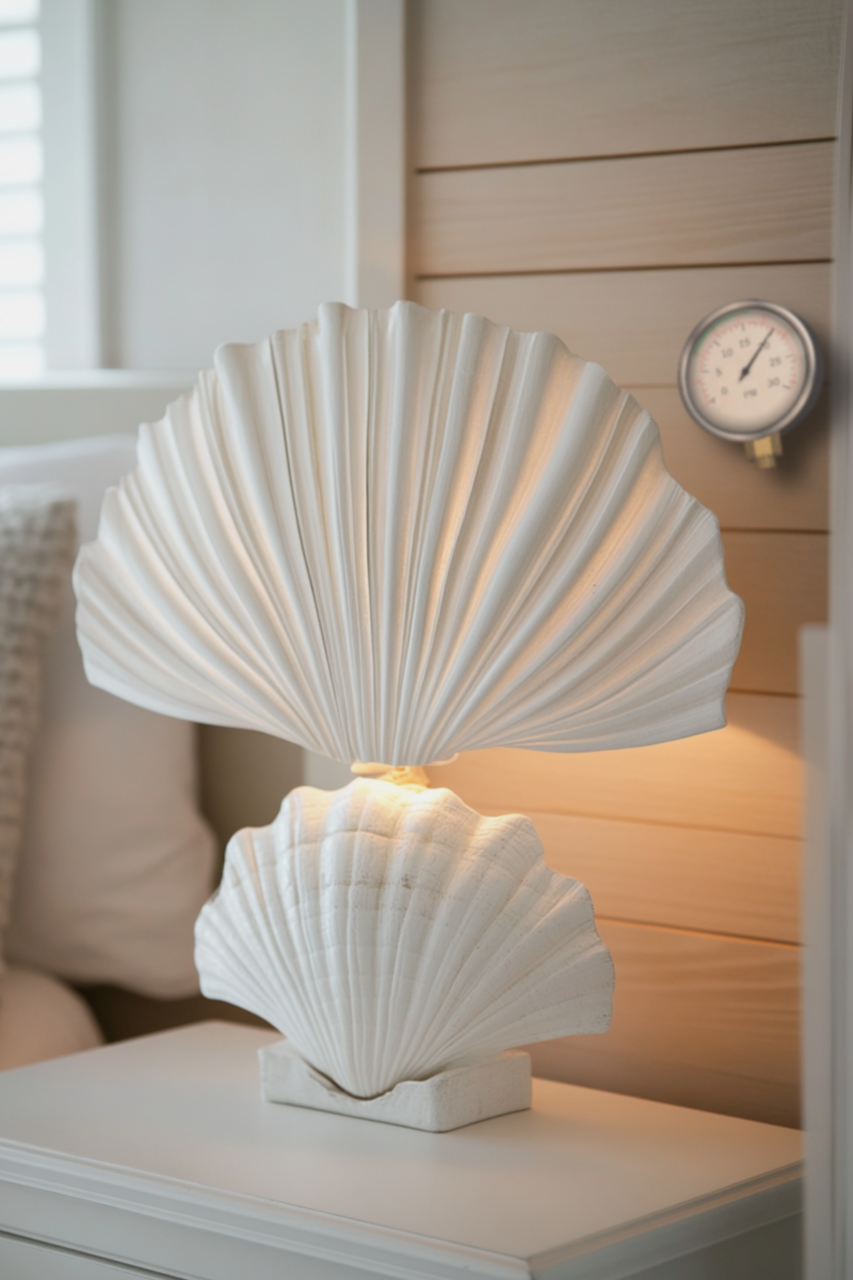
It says 20 psi
